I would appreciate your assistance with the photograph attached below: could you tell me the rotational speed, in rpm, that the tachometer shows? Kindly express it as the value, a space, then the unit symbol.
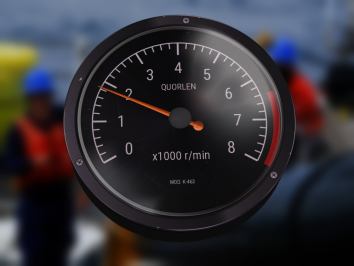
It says 1800 rpm
